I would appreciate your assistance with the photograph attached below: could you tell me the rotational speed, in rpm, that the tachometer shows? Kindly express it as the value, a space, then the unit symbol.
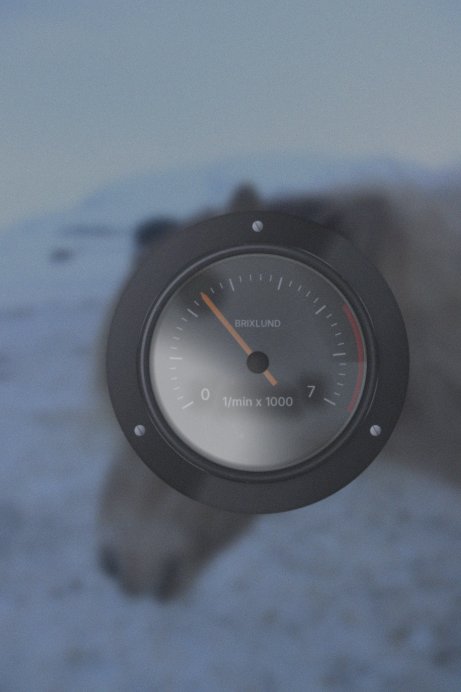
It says 2400 rpm
